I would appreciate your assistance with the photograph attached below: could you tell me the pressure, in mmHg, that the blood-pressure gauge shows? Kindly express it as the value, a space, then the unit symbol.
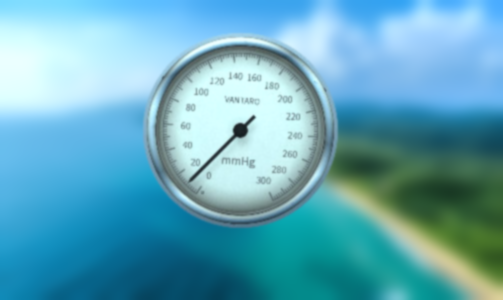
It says 10 mmHg
